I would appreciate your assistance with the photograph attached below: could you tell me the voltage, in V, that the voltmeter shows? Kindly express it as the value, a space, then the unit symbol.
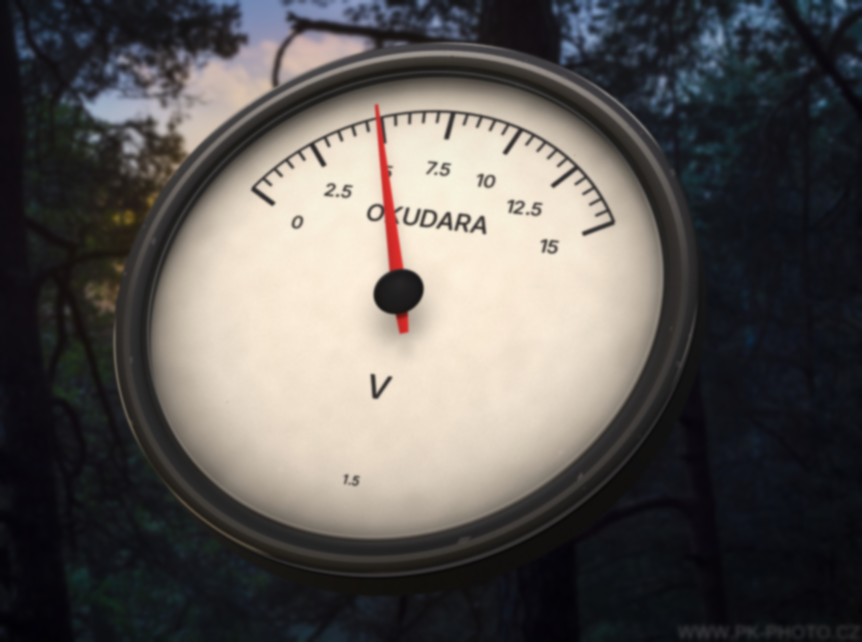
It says 5 V
